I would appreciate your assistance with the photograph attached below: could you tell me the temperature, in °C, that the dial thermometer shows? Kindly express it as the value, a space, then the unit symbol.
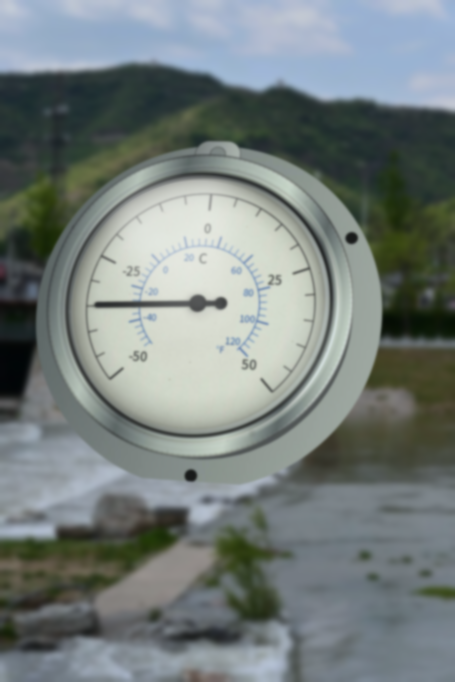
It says -35 °C
